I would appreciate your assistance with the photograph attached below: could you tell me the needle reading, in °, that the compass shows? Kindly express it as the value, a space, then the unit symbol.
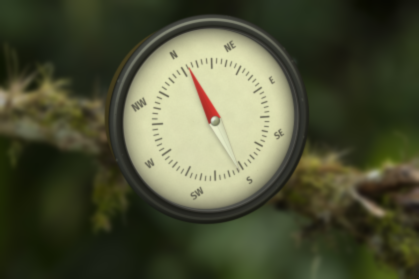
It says 5 °
